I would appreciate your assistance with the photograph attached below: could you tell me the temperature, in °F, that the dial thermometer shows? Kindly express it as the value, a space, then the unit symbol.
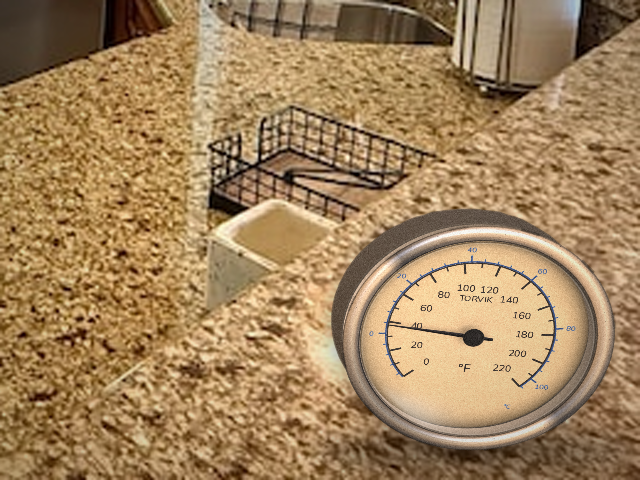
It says 40 °F
